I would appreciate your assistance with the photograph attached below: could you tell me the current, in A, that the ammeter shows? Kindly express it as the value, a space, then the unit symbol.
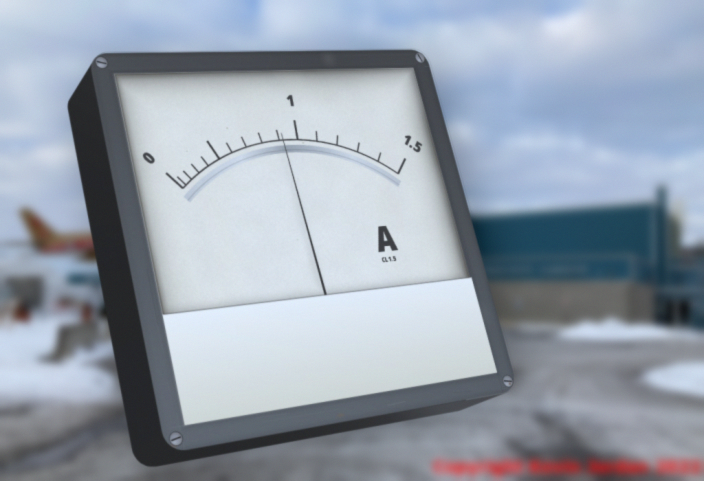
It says 0.9 A
